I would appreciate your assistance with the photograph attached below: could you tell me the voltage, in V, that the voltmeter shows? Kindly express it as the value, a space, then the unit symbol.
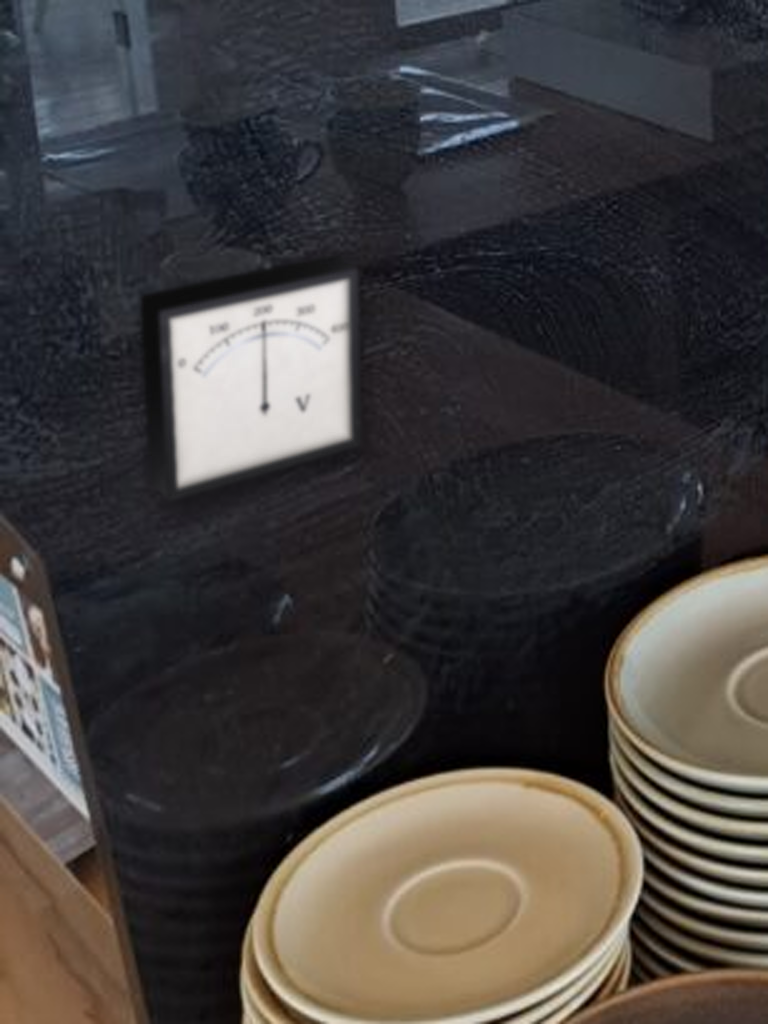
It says 200 V
